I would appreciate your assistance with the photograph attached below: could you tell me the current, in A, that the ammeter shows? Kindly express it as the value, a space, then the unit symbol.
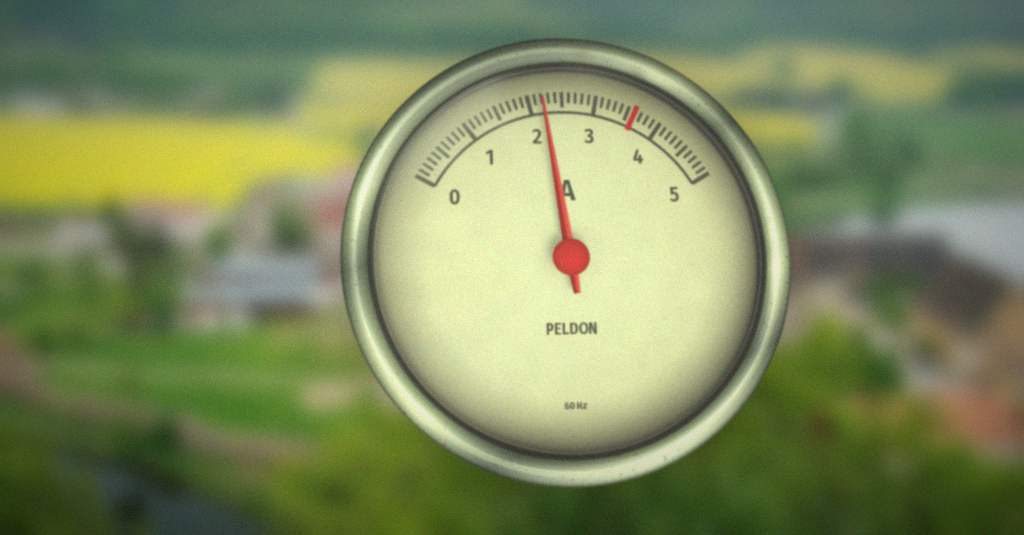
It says 2.2 A
